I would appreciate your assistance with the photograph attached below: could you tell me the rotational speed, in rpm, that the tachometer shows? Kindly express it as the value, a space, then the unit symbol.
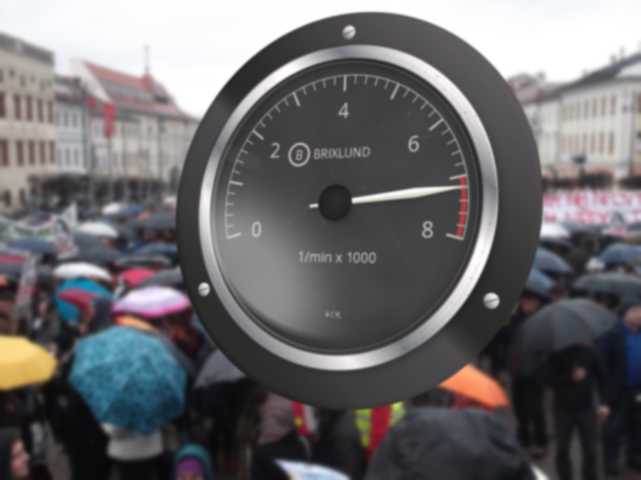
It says 7200 rpm
